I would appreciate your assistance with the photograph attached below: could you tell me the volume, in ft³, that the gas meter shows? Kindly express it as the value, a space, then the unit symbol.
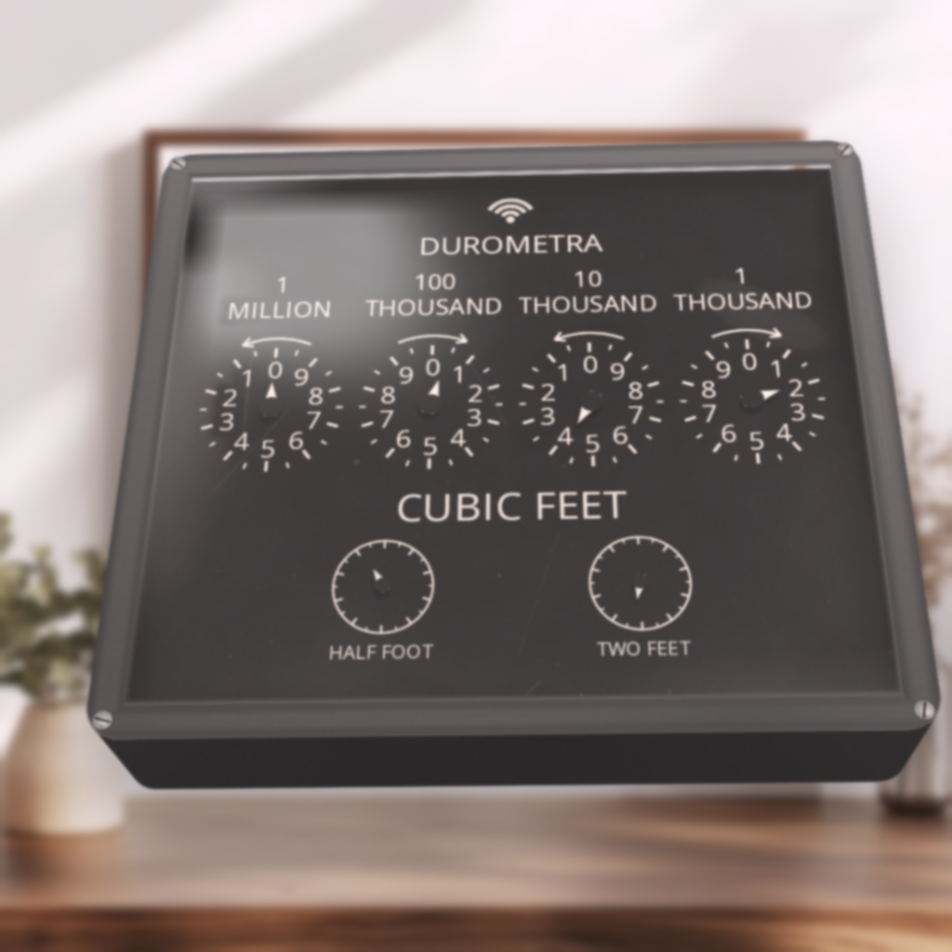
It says 4200 ft³
